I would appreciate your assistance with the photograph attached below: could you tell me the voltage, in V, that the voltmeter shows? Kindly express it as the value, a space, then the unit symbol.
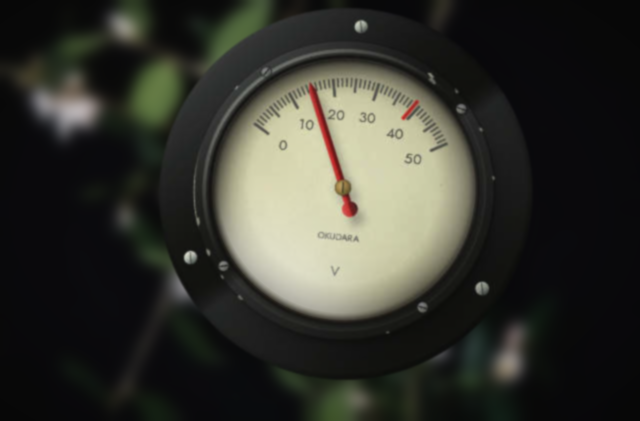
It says 15 V
